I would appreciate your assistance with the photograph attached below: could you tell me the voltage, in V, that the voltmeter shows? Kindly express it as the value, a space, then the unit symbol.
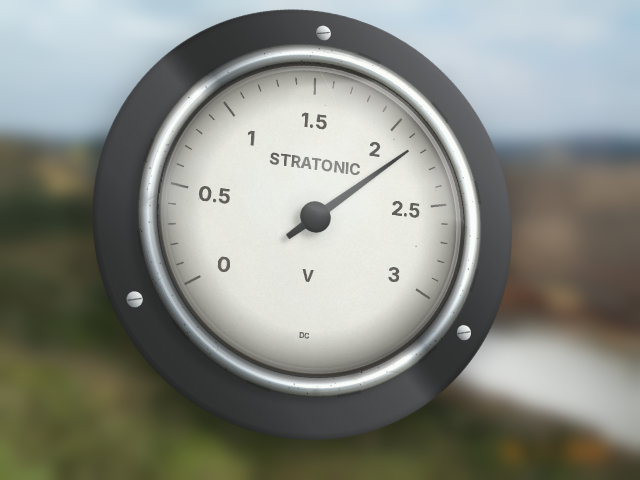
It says 2.15 V
